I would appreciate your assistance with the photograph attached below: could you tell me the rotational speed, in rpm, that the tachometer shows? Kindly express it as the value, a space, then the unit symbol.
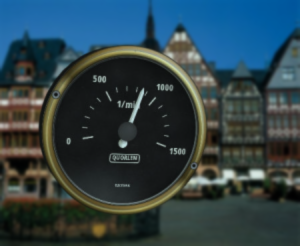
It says 850 rpm
